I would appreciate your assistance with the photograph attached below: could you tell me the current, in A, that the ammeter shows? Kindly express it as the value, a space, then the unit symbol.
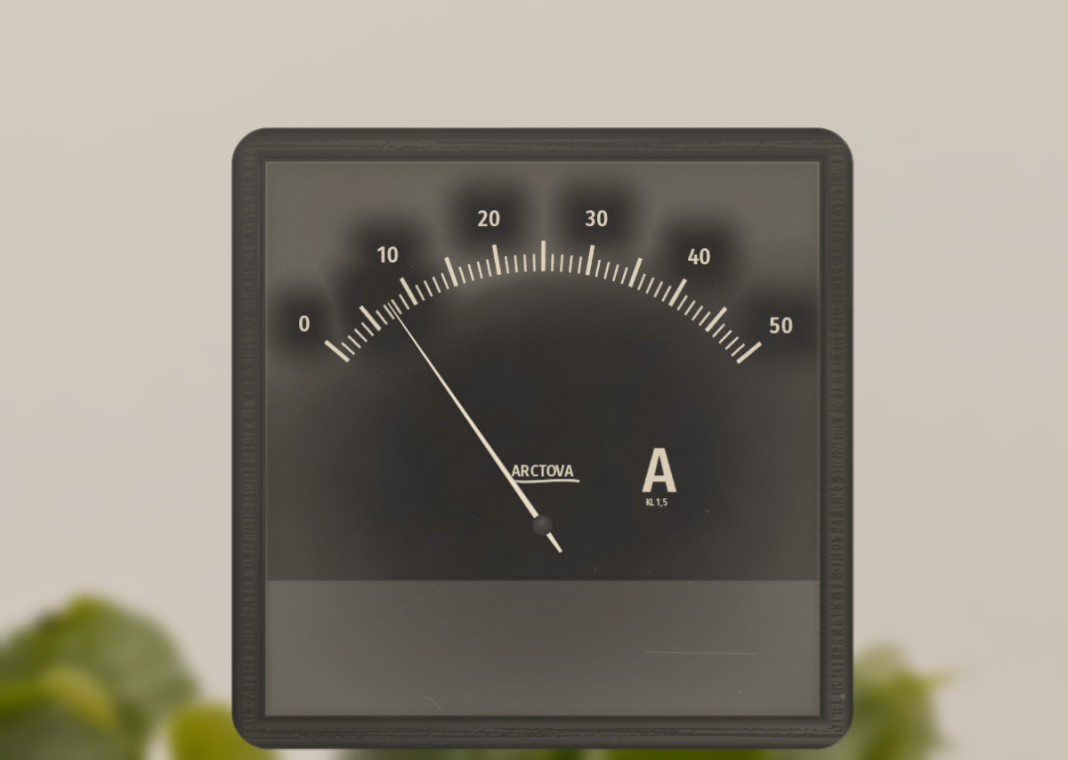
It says 7.5 A
